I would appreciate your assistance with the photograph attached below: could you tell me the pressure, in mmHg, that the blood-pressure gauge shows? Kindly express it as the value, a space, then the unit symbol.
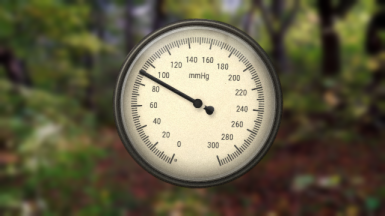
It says 90 mmHg
